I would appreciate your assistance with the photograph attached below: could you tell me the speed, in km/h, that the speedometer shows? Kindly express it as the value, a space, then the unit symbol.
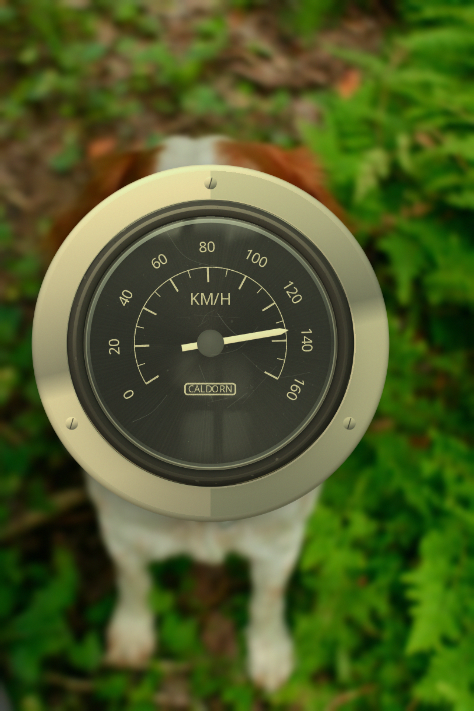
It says 135 km/h
